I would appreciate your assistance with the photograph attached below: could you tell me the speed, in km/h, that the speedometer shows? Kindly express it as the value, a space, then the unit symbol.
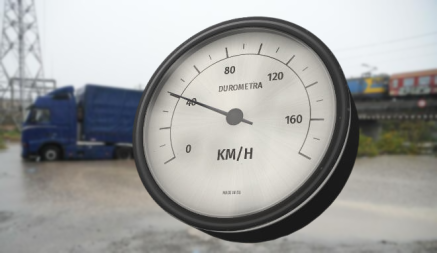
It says 40 km/h
